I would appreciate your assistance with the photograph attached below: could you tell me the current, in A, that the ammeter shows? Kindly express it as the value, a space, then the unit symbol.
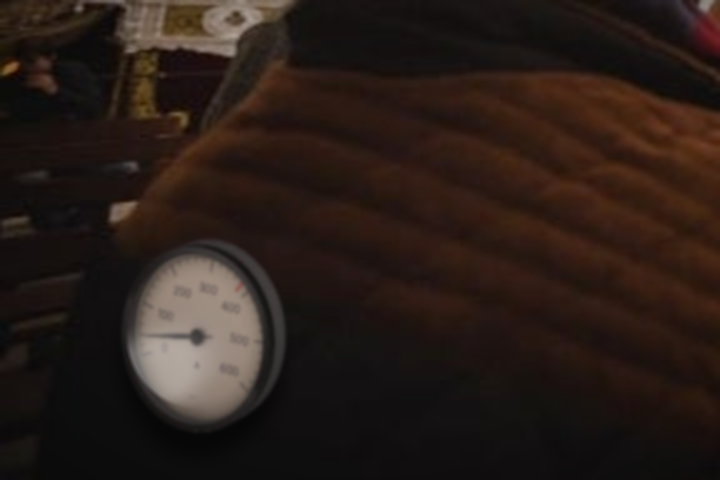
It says 40 A
